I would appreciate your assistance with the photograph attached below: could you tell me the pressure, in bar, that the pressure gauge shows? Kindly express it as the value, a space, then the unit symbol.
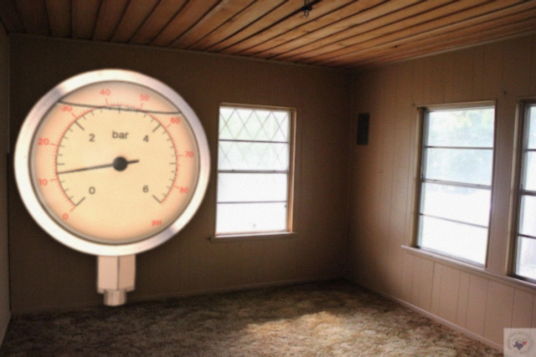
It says 0.8 bar
